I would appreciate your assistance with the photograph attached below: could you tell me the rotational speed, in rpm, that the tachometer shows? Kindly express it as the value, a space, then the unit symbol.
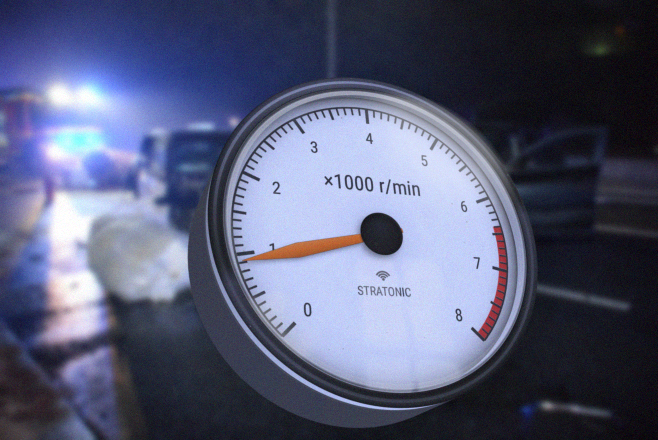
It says 900 rpm
